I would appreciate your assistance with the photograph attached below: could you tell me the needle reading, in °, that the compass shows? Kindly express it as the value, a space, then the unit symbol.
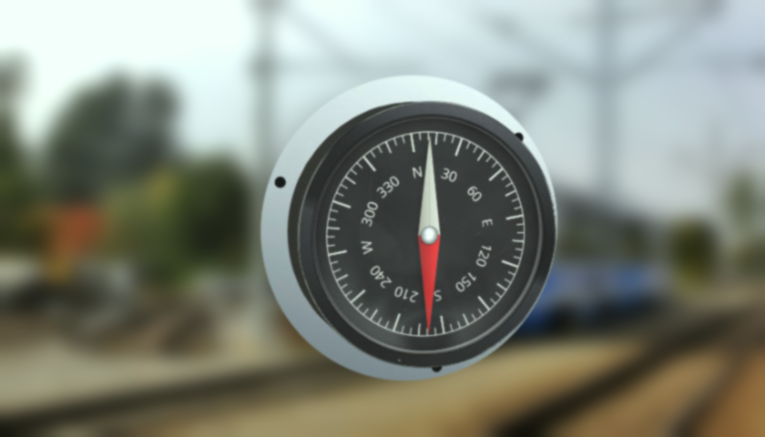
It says 190 °
